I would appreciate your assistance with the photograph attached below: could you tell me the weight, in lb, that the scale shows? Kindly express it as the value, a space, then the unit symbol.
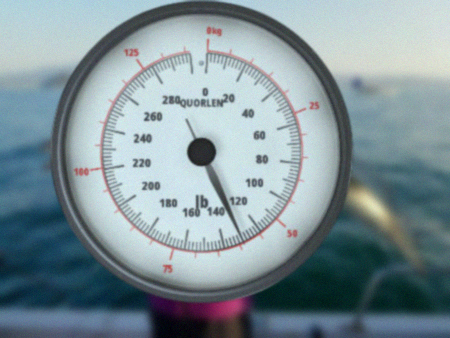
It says 130 lb
